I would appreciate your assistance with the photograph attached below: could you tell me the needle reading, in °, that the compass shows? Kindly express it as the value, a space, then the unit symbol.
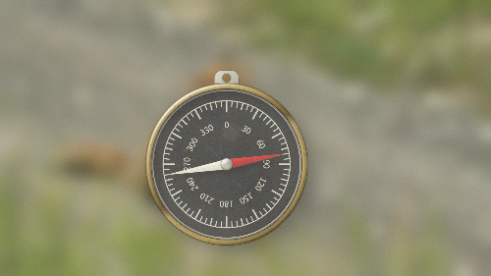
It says 80 °
